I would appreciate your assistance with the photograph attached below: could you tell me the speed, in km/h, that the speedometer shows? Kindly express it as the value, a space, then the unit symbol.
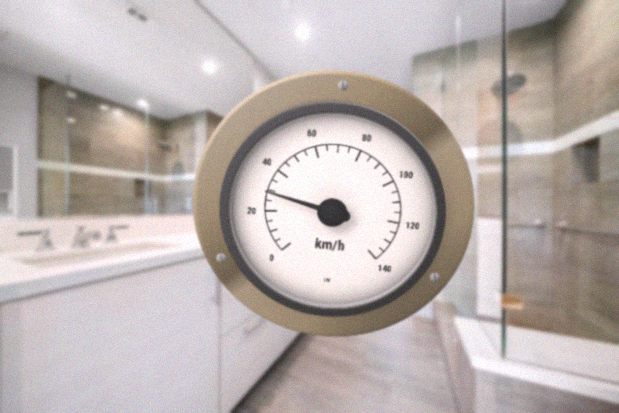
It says 30 km/h
